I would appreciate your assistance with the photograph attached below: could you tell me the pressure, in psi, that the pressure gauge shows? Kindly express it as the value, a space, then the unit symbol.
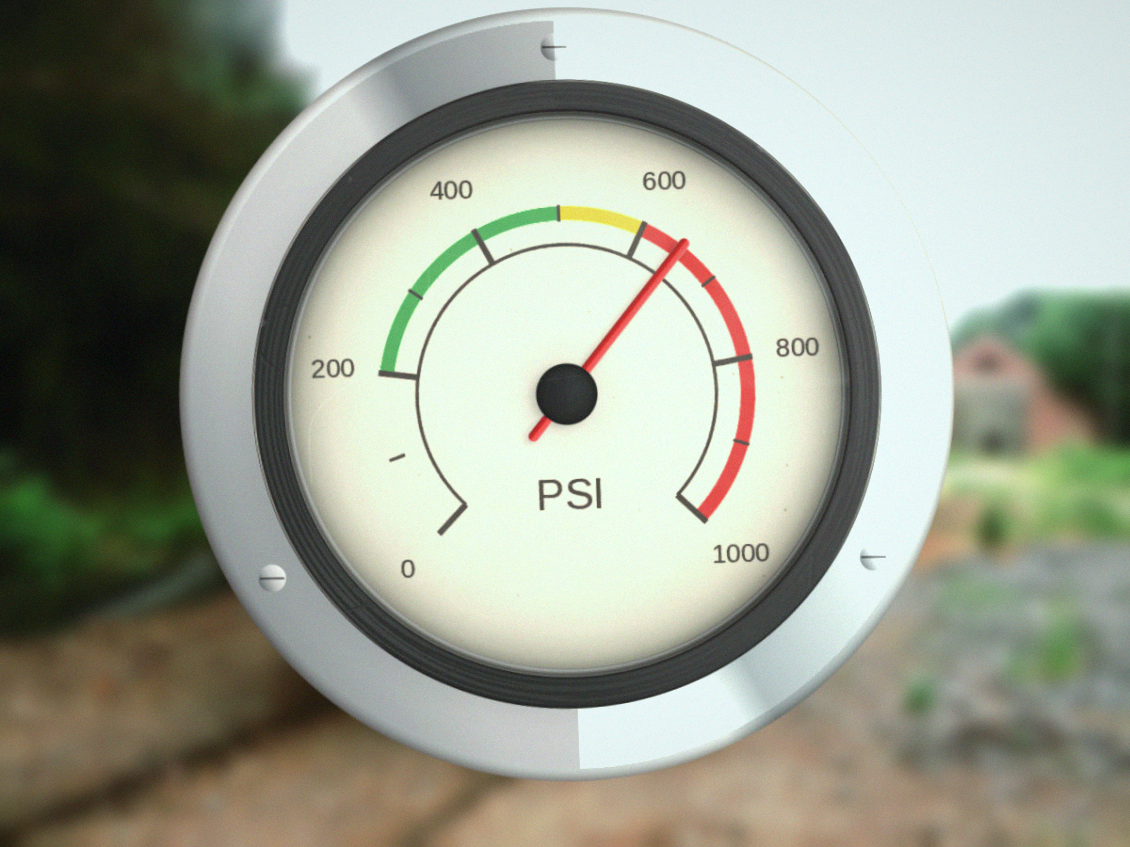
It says 650 psi
